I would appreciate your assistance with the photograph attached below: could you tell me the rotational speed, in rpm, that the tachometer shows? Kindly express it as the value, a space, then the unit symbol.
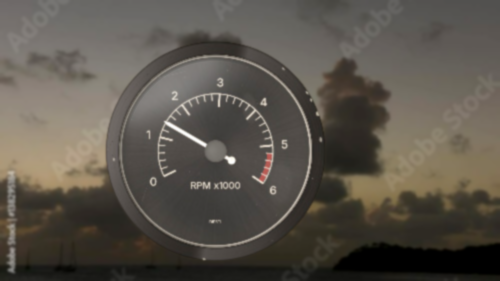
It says 1400 rpm
